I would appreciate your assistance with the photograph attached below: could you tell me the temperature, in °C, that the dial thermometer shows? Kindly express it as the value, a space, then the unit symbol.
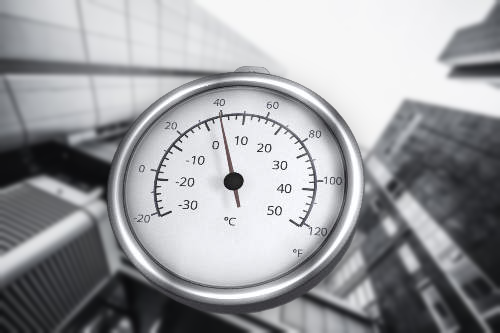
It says 4 °C
